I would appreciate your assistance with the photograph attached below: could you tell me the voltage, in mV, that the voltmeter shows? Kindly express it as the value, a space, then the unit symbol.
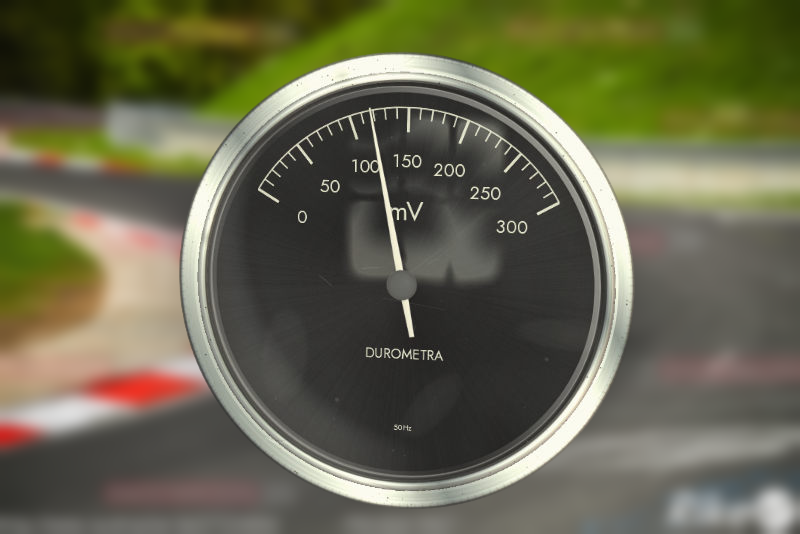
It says 120 mV
